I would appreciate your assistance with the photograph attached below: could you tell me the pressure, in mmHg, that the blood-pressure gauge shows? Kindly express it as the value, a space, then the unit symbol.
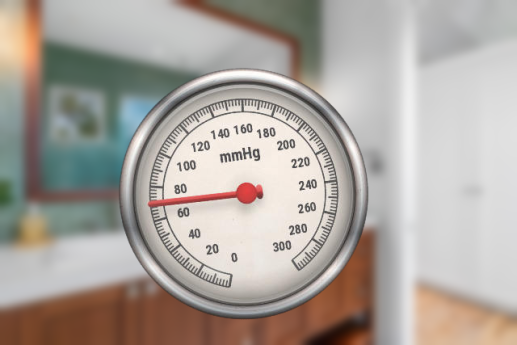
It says 70 mmHg
